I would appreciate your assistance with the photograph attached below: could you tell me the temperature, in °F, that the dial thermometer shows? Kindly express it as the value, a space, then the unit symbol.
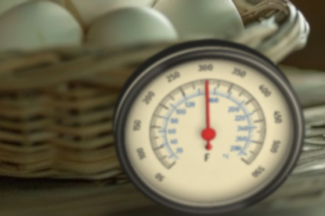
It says 300 °F
